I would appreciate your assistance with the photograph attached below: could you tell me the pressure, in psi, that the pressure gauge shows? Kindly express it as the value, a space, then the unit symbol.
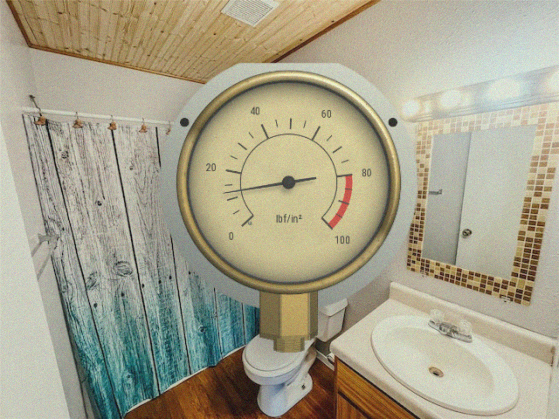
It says 12.5 psi
